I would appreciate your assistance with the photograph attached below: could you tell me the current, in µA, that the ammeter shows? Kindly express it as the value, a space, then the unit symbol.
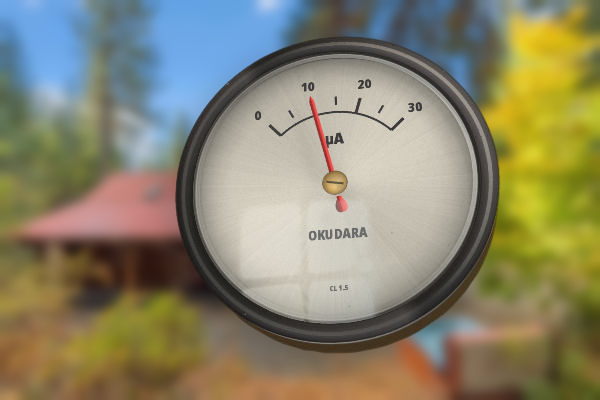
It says 10 µA
